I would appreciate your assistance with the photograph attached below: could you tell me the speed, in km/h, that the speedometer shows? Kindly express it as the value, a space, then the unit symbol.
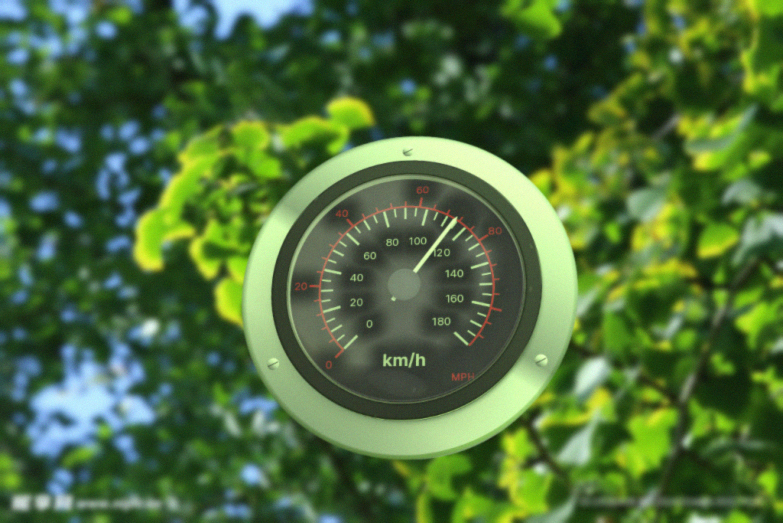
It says 115 km/h
